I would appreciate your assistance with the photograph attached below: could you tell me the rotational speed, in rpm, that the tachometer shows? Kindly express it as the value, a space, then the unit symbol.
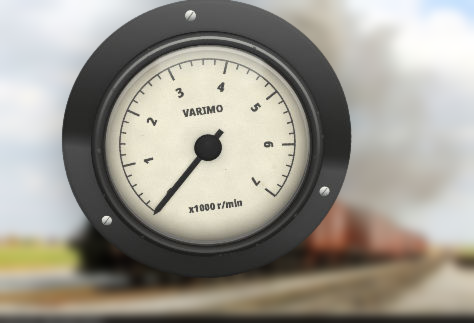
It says 0 rpm
